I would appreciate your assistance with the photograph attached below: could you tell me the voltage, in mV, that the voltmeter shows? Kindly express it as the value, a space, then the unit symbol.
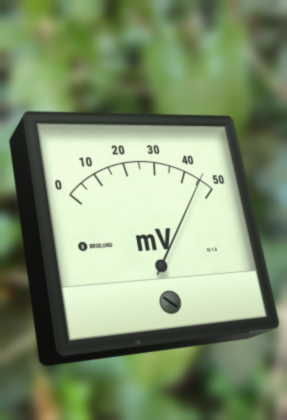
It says 45 mV
